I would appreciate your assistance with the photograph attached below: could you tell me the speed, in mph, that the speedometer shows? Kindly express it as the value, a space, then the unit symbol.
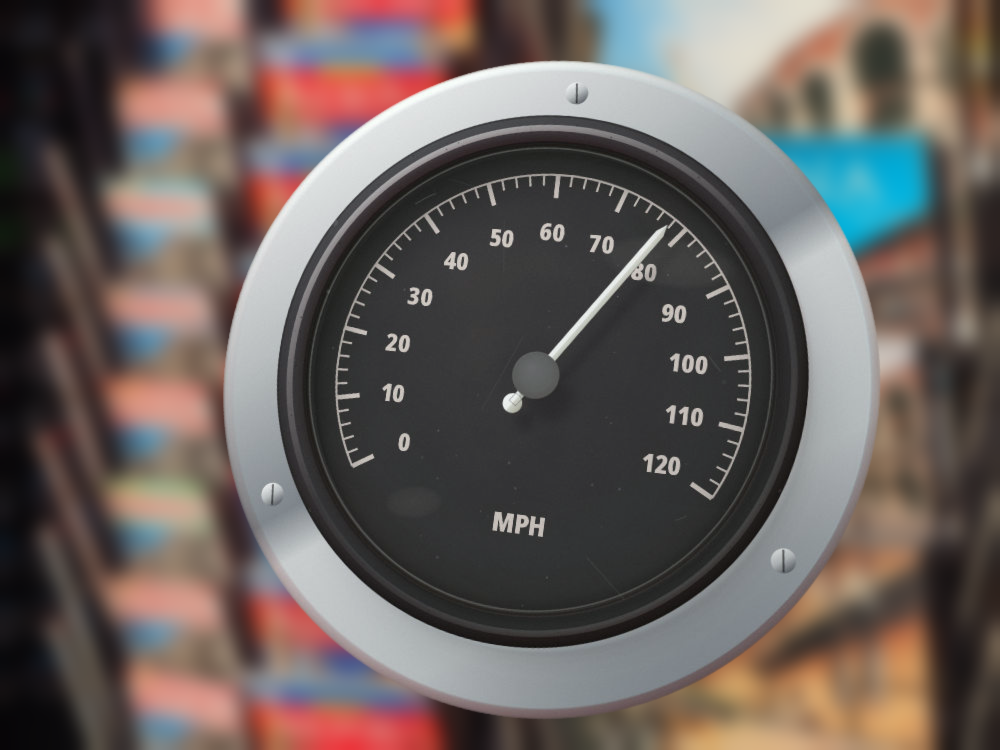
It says 78 mph
